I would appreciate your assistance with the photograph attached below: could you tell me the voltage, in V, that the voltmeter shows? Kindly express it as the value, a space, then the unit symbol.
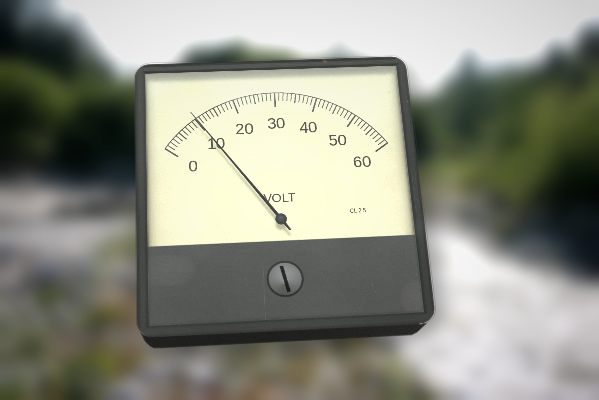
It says 10 V
